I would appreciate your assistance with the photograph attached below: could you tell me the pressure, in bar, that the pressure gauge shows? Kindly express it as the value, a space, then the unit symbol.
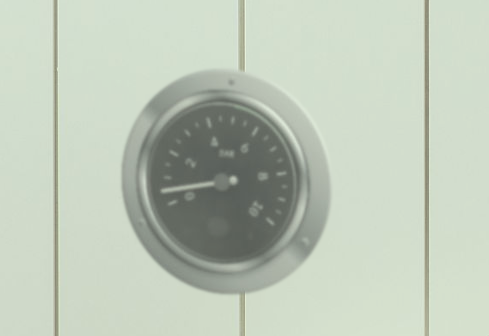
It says 0.5 bar
